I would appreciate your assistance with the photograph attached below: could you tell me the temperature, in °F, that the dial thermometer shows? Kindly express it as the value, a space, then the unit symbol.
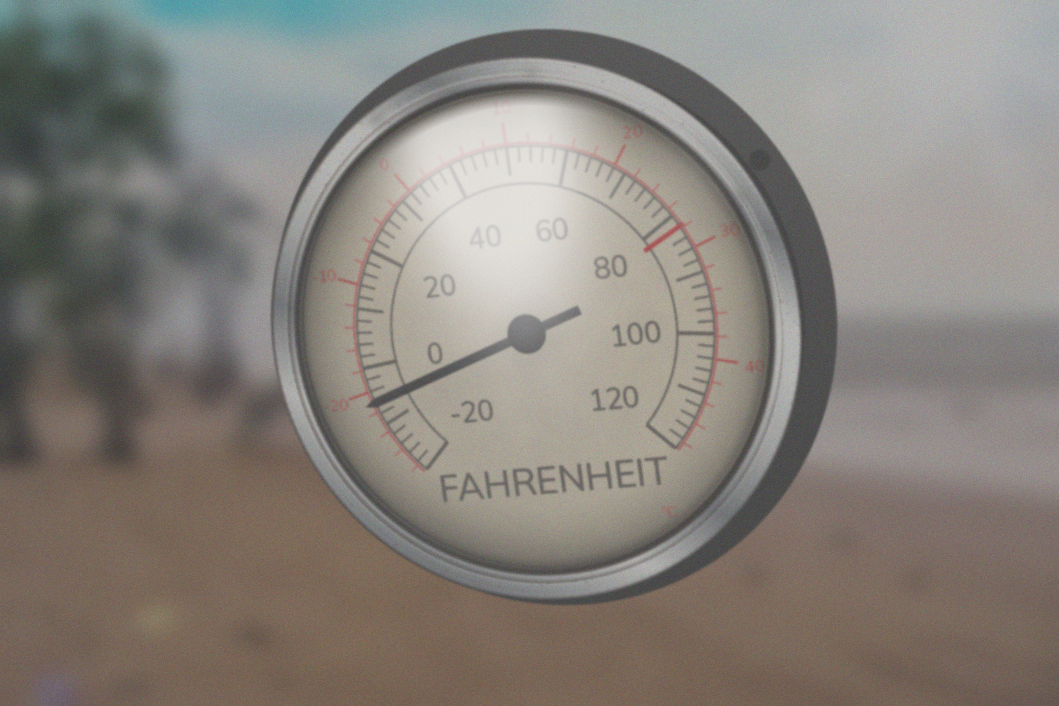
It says -6 °F
